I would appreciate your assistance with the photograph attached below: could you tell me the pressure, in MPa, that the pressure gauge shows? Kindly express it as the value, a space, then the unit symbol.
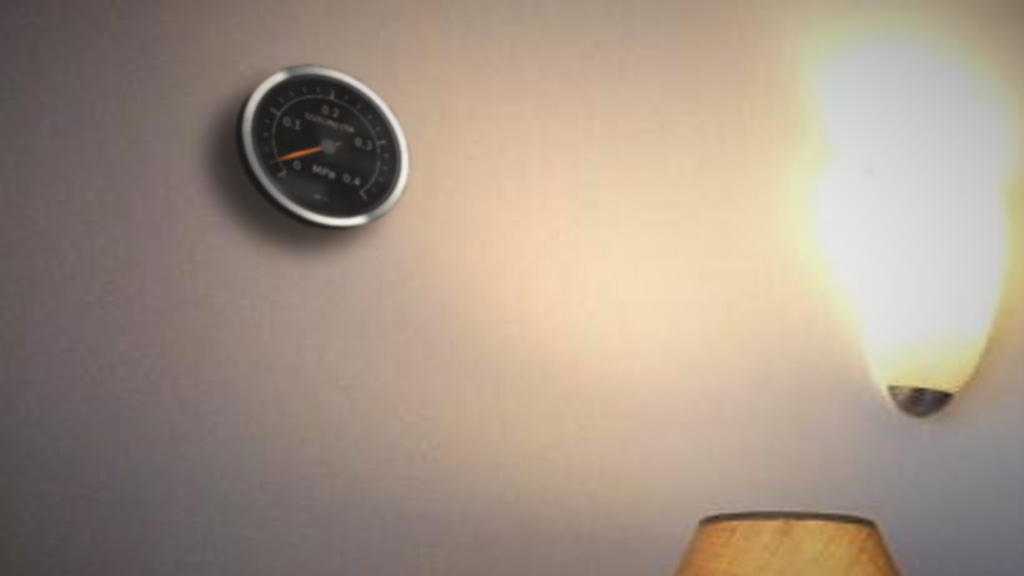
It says 0.02 MPa
